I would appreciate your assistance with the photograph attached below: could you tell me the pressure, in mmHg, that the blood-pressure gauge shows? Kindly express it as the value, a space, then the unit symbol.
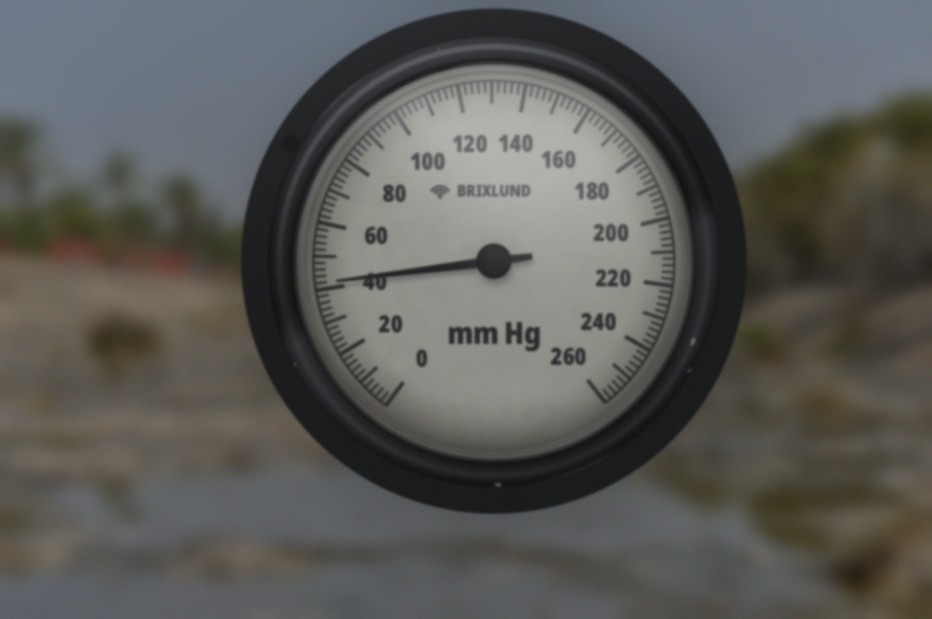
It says 42 mmHg
